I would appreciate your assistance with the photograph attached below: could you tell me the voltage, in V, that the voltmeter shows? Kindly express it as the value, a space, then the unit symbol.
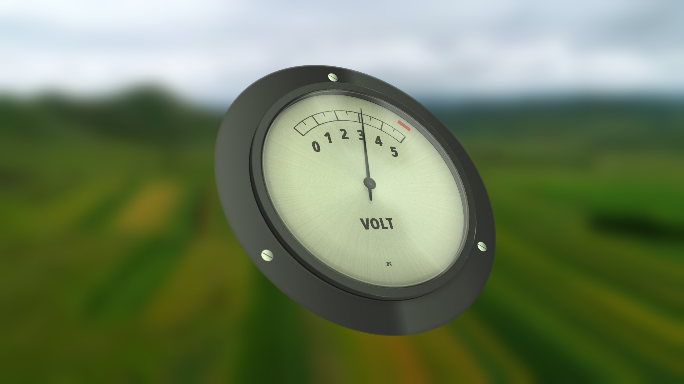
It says 3 V
